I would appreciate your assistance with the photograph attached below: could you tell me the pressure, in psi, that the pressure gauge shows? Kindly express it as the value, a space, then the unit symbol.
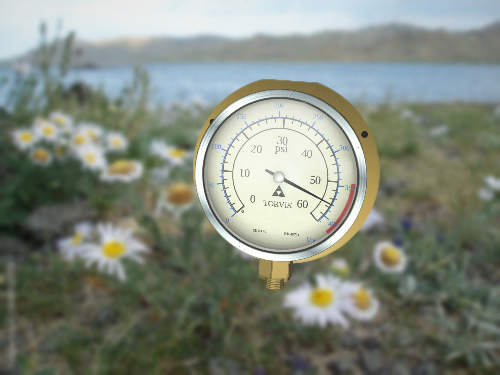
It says 55 psi
